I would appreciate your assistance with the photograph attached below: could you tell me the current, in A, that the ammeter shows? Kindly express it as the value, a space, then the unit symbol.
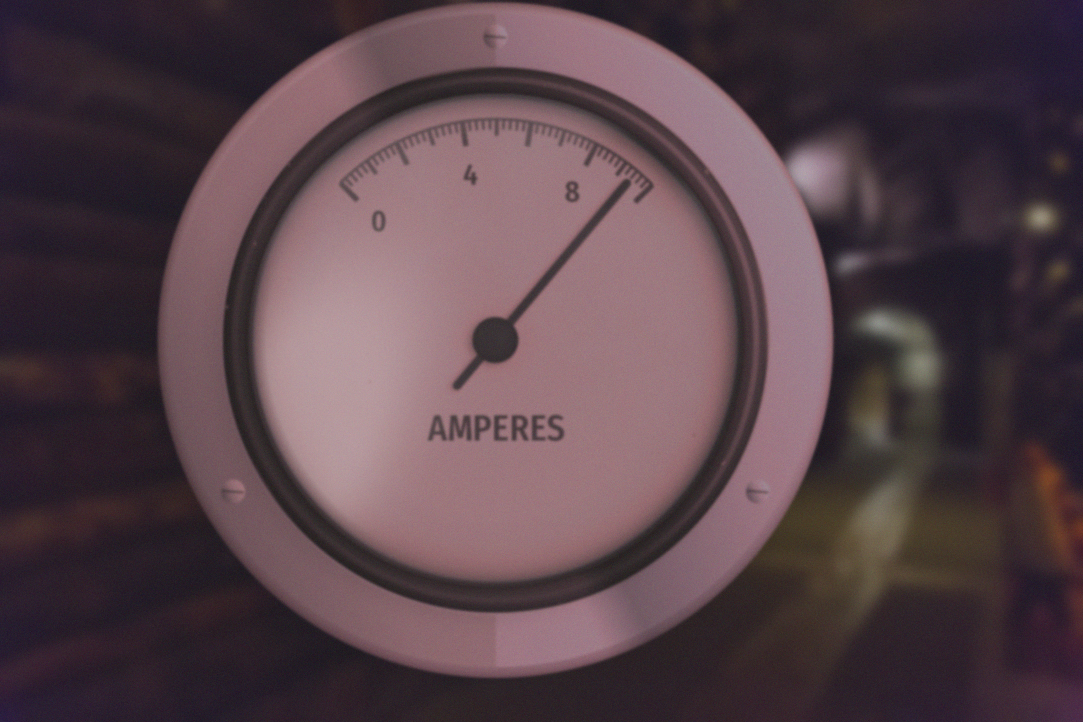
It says 9.4 A
